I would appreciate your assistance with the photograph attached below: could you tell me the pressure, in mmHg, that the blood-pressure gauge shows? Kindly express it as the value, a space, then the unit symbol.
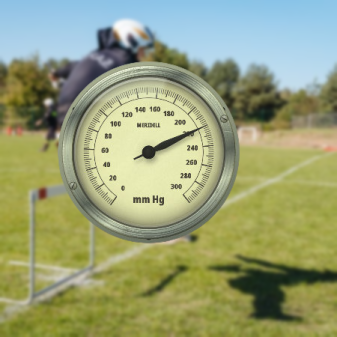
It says 220 mmHg
